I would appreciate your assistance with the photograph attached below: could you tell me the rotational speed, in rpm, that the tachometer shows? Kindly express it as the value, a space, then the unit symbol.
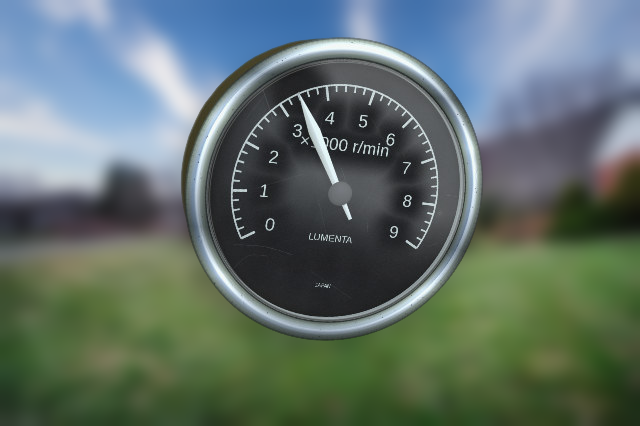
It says 3400 rpm
